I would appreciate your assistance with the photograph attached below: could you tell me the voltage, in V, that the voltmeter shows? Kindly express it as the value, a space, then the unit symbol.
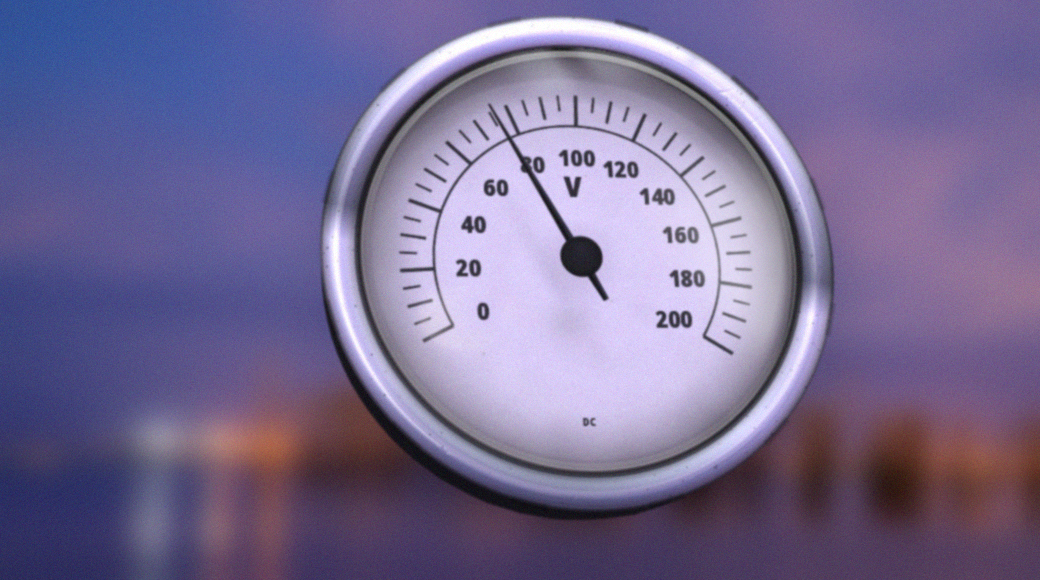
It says 75 V
